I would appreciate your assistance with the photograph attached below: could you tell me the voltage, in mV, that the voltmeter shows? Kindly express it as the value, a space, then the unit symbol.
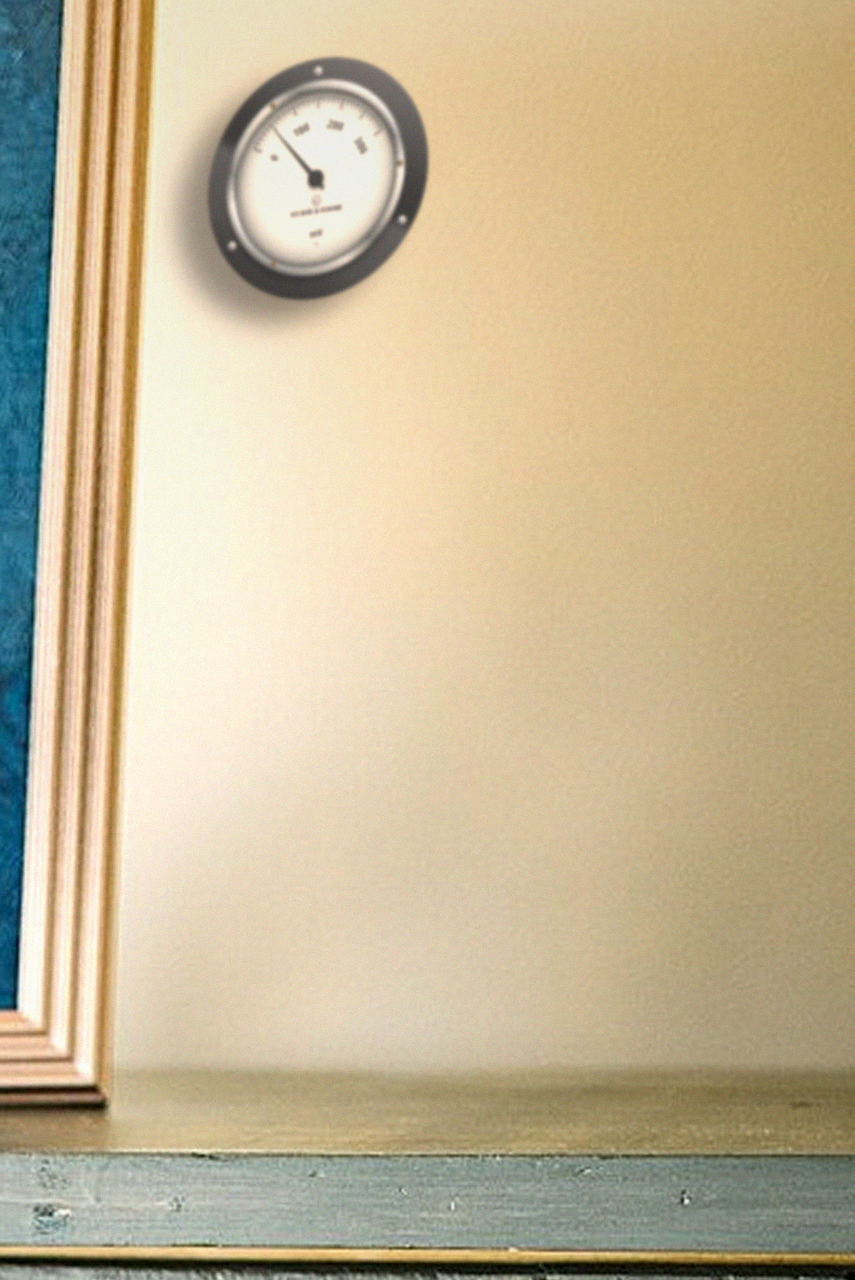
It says 50 mV
